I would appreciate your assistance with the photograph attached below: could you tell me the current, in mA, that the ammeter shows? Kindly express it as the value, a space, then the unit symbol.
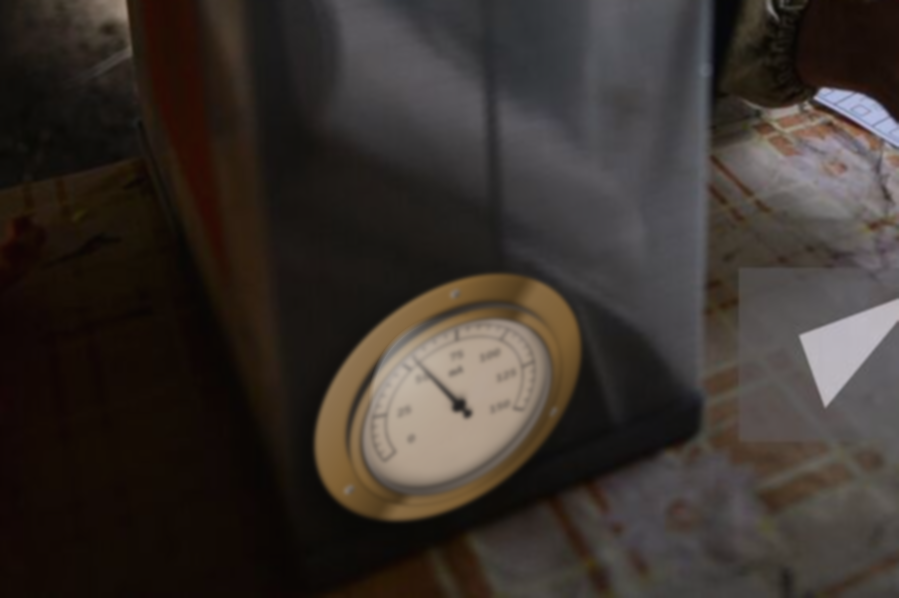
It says 55 mA
